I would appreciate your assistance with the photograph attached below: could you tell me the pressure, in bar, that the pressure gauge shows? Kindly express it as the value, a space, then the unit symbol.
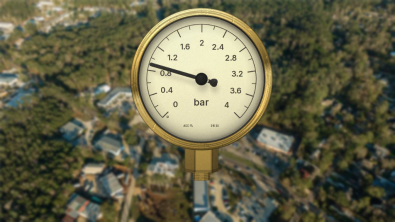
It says 0.9 bar
